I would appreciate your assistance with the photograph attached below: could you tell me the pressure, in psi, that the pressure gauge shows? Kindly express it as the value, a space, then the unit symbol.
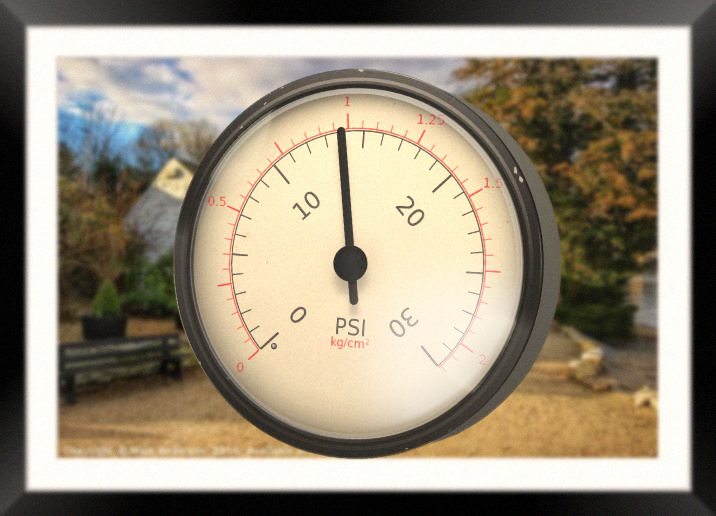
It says 14 psi
